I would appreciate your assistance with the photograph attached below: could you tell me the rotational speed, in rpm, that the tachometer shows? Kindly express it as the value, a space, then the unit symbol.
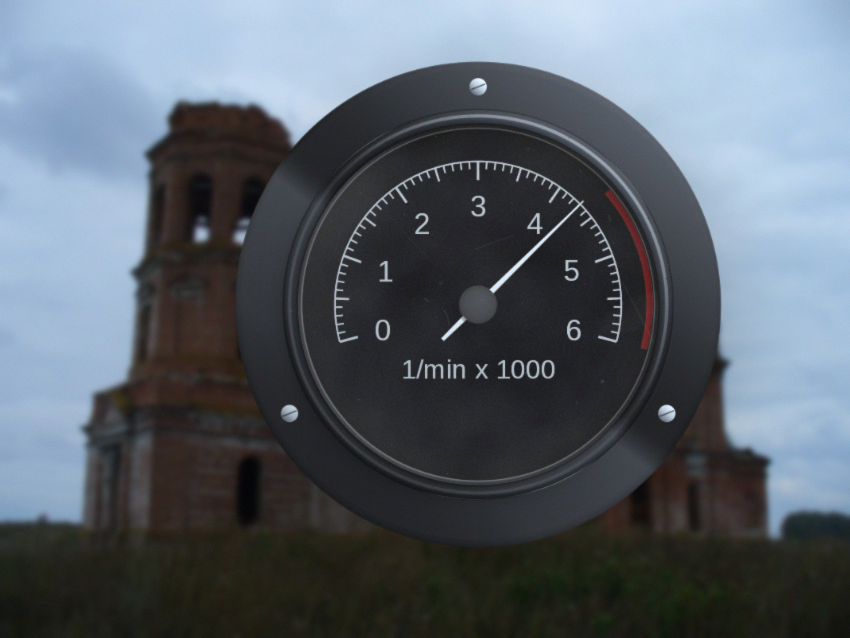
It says 4300 rpm
